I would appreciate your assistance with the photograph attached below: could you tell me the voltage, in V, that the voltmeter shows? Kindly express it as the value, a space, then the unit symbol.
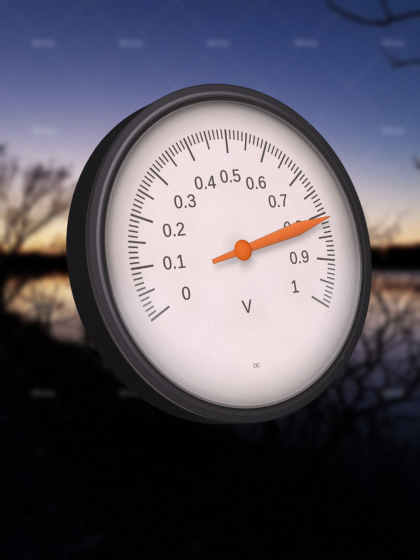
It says 0.81 V
